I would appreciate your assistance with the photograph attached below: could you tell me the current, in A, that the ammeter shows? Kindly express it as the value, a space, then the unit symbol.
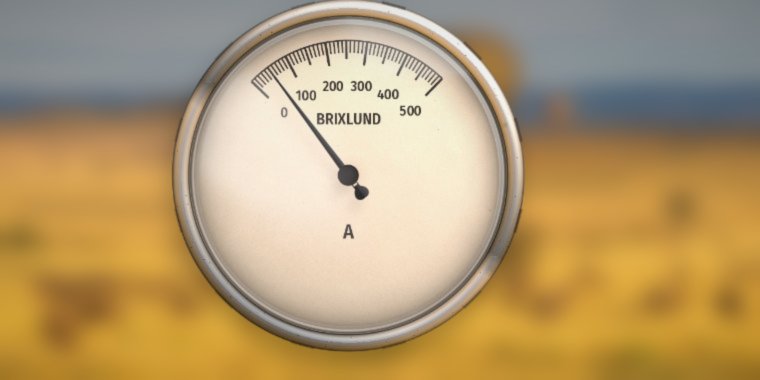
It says 50 A
